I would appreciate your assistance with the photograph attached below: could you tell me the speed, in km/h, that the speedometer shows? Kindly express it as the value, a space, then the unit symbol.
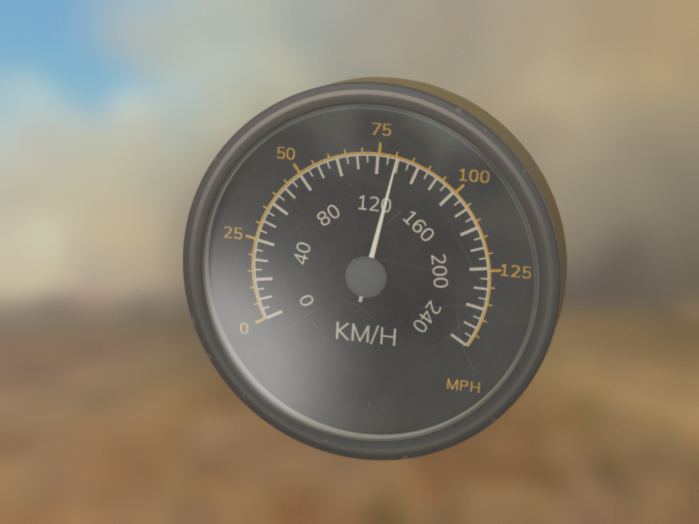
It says 130 km/h
